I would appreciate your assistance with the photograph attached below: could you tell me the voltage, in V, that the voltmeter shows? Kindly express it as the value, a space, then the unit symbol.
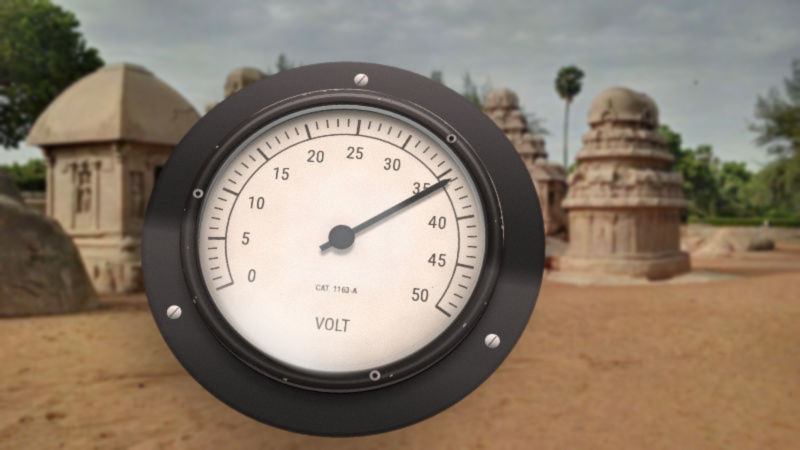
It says 36 V
